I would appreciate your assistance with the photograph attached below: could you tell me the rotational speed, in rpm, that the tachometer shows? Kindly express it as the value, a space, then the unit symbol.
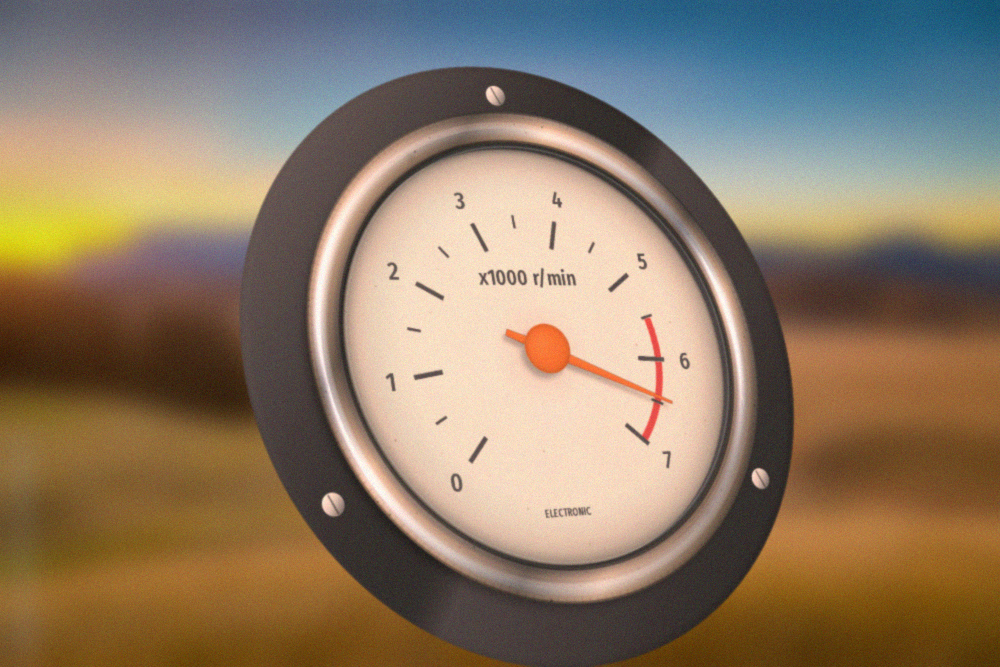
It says 6500 rpm
